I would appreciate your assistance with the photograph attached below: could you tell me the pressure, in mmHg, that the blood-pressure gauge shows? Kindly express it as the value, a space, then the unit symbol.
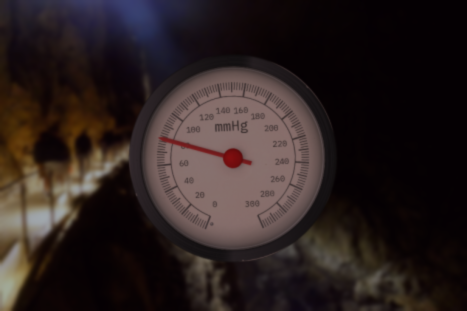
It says 80 mmHg
